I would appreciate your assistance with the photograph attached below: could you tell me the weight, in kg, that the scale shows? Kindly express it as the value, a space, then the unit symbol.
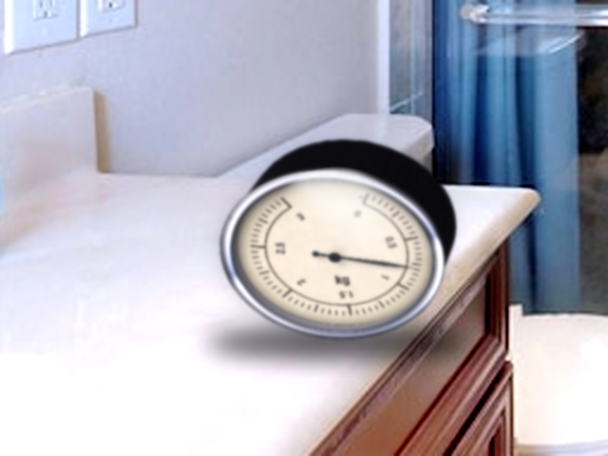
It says 0.75 kg
